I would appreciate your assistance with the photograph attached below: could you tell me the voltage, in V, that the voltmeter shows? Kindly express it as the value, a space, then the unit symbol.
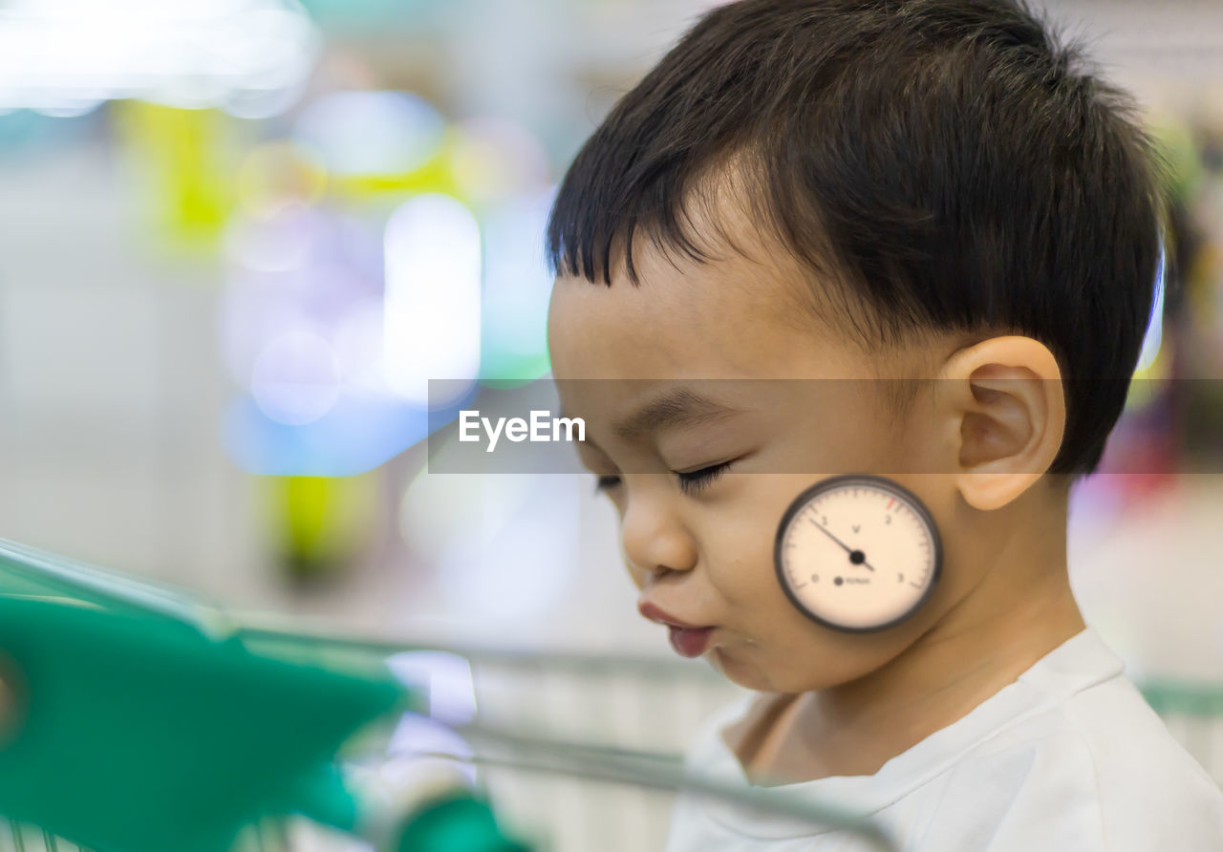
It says 0.9 V
